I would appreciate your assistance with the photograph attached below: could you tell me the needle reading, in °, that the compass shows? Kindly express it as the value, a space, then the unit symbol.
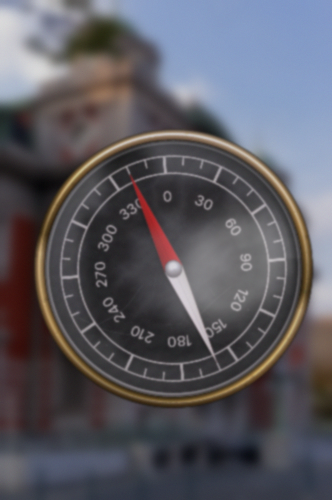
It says 340 °
